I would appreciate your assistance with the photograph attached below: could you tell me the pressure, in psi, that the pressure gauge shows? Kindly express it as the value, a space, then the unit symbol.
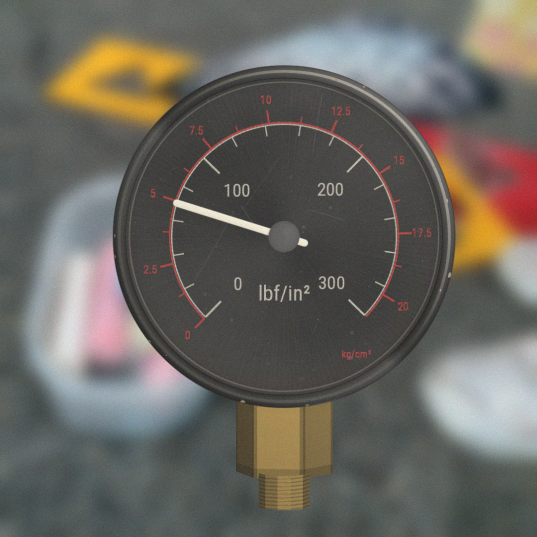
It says 70 psi
